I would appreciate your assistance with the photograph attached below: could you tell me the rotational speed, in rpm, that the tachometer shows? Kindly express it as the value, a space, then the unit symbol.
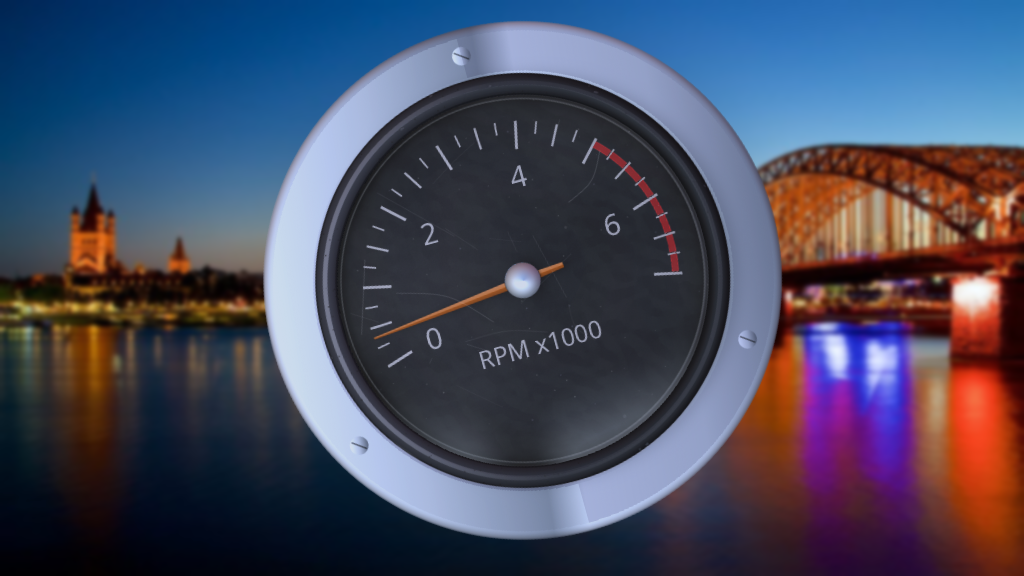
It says 375 rpm
